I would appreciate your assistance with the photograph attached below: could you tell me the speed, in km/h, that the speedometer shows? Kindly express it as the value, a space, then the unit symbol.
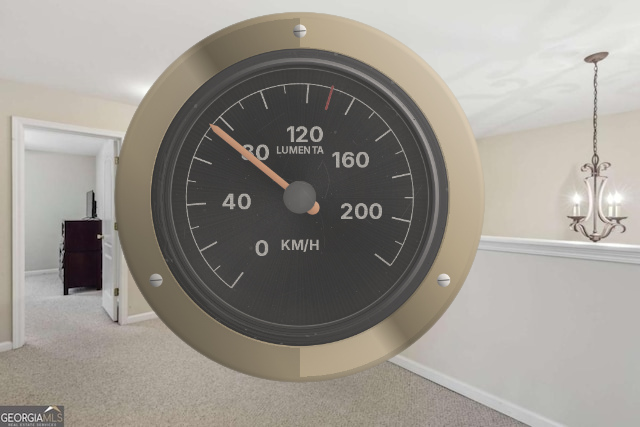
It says 75 km/h
